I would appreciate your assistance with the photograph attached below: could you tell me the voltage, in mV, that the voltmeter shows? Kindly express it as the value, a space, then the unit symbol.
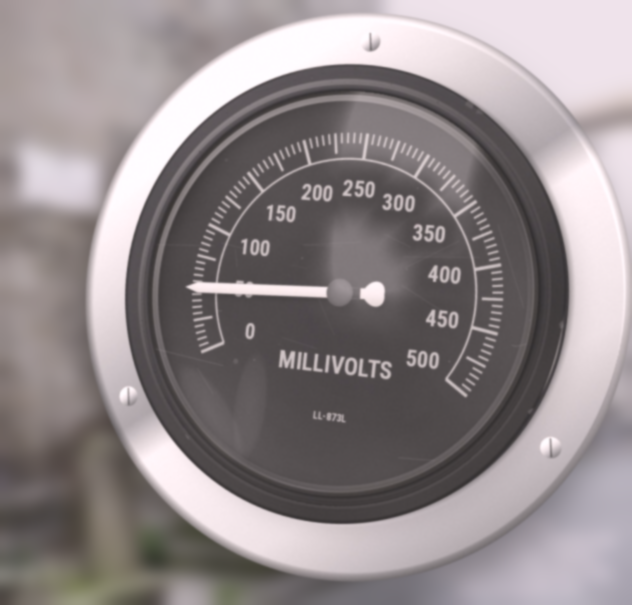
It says 50 mV
